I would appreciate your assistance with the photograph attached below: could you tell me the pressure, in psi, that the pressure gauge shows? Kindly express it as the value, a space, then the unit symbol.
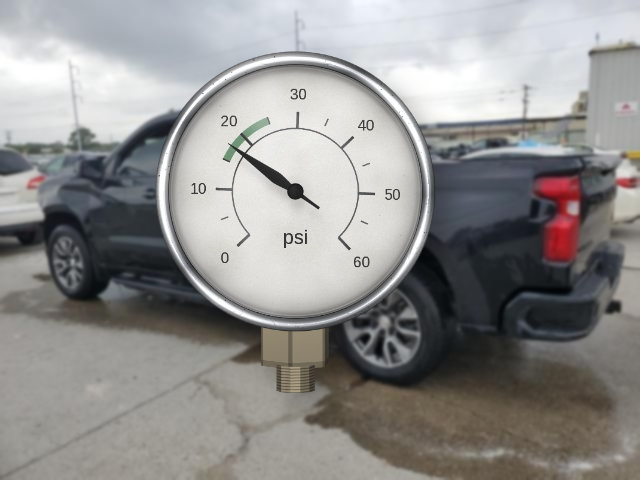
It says 17.5 psi
